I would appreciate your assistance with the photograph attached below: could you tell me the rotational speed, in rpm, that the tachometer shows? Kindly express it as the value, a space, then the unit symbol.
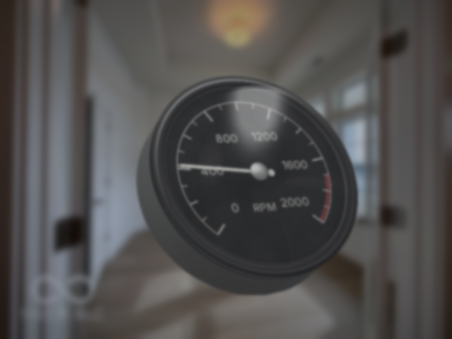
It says 400 rpm
